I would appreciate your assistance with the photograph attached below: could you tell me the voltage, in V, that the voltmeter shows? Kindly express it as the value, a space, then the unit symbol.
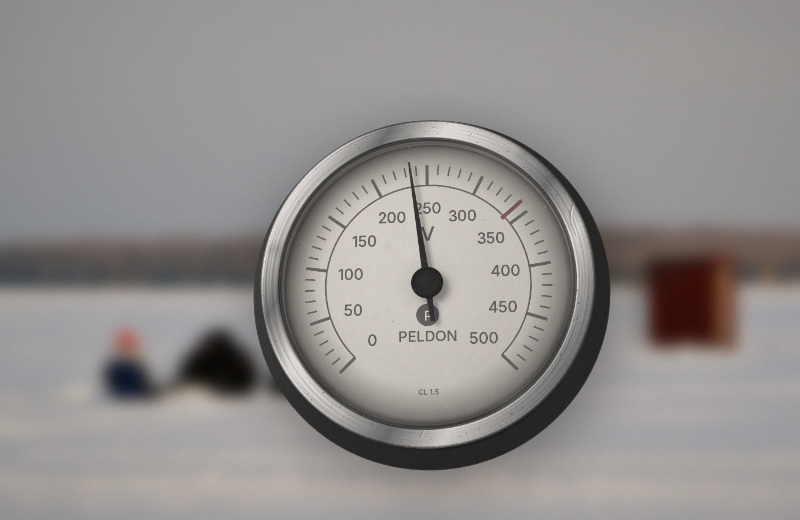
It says 235 V
